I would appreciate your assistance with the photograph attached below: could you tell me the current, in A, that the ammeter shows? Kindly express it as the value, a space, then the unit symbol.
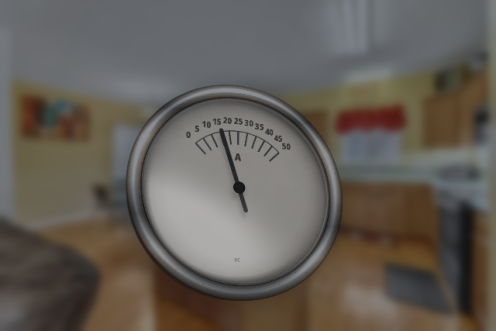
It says 15 A
